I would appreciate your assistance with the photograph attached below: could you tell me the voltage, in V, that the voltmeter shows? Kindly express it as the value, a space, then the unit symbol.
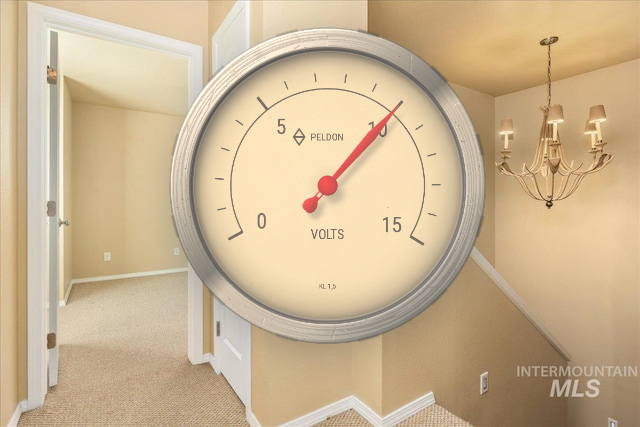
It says 10 V
